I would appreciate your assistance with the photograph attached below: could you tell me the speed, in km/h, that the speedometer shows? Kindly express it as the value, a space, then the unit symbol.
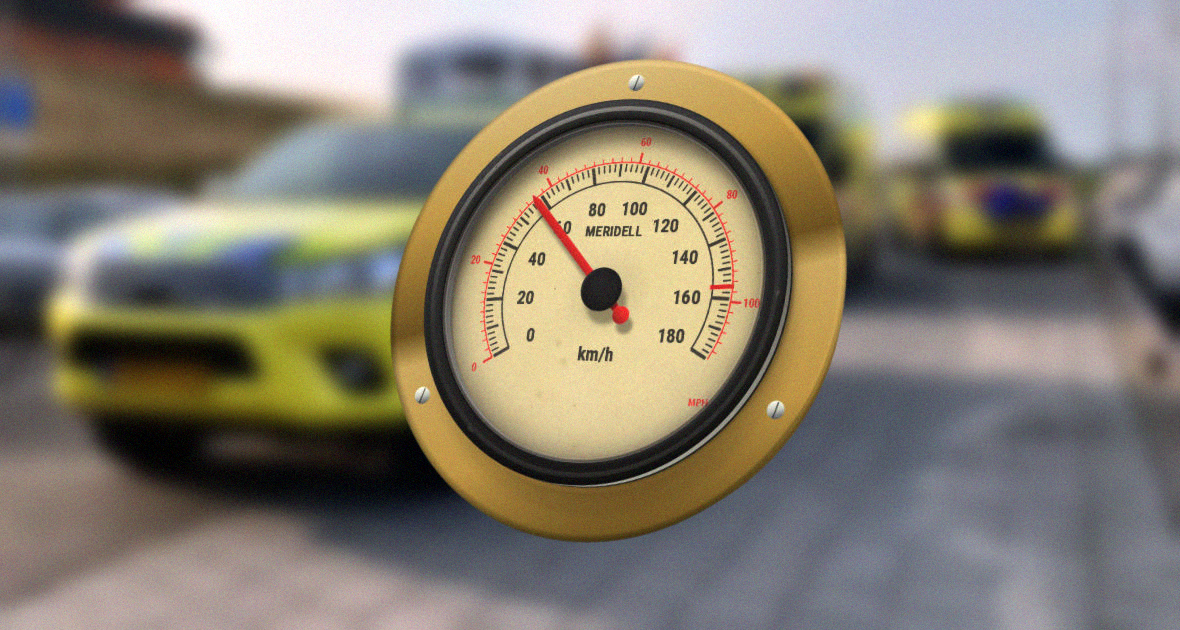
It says 58 km/h
